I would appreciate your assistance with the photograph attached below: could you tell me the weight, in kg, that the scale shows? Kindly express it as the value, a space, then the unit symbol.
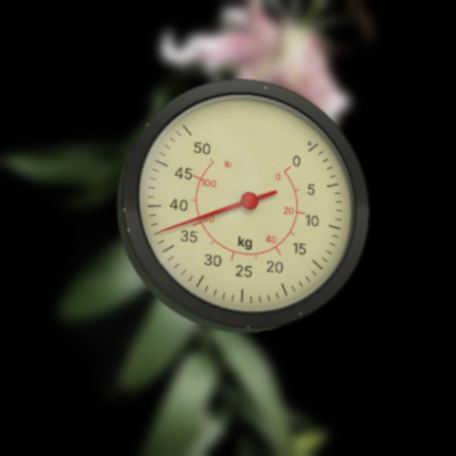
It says 37 kg
